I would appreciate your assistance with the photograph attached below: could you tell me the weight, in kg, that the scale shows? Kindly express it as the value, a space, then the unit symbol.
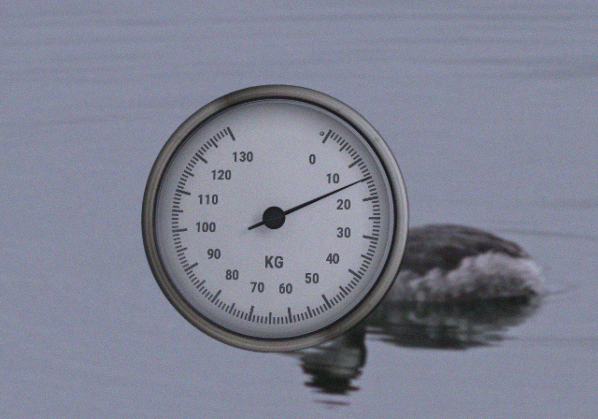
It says 15 kg
